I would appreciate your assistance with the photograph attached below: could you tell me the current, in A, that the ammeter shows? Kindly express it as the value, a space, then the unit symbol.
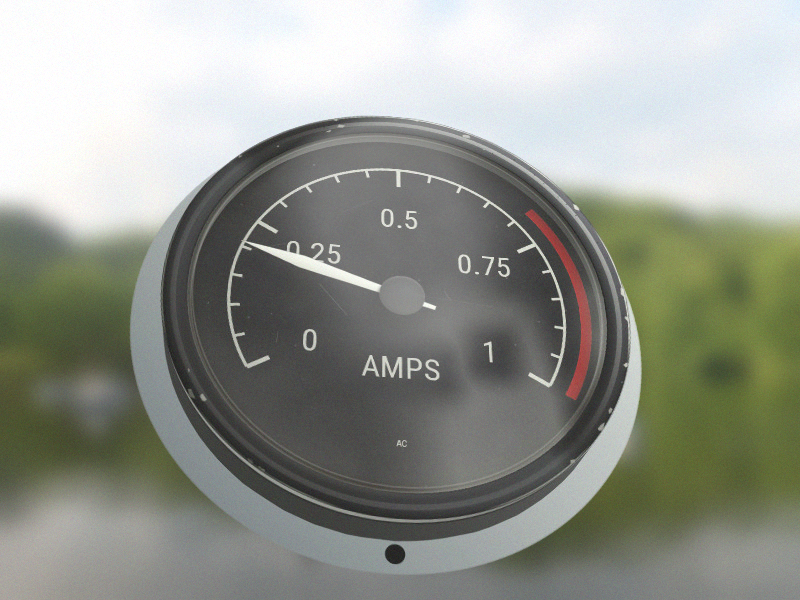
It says 0.2 A
